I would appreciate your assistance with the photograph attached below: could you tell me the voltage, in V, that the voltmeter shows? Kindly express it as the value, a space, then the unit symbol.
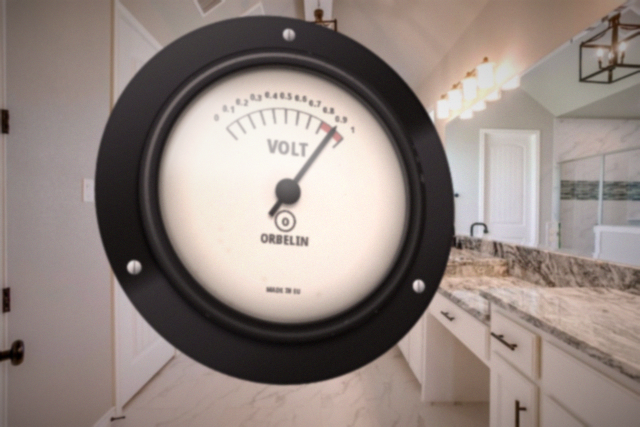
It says 0.9 V
